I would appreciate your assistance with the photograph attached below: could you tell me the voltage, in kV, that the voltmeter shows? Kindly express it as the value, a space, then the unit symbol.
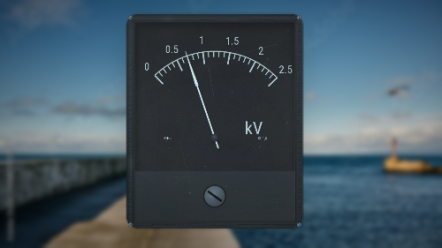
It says 0.7 kV
